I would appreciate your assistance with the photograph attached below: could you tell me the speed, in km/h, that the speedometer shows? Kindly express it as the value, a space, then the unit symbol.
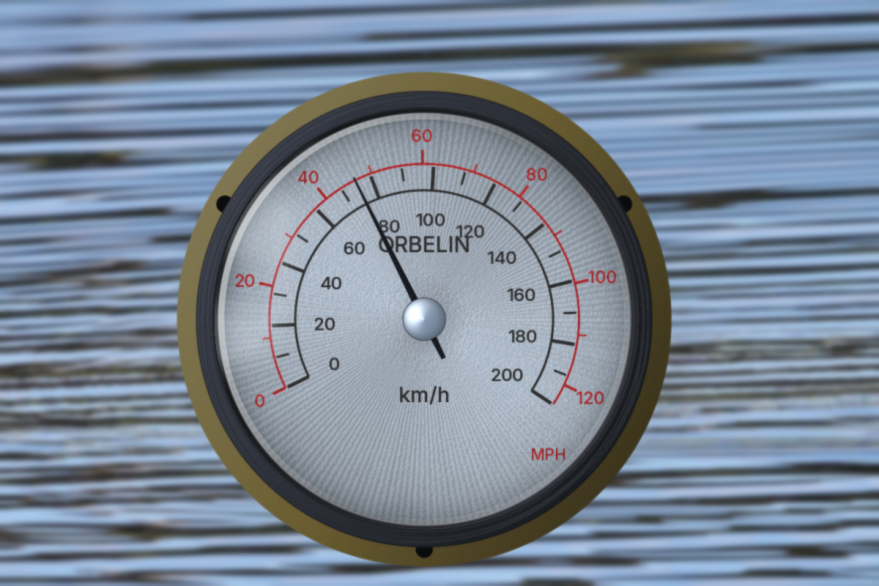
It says 75 km/h
